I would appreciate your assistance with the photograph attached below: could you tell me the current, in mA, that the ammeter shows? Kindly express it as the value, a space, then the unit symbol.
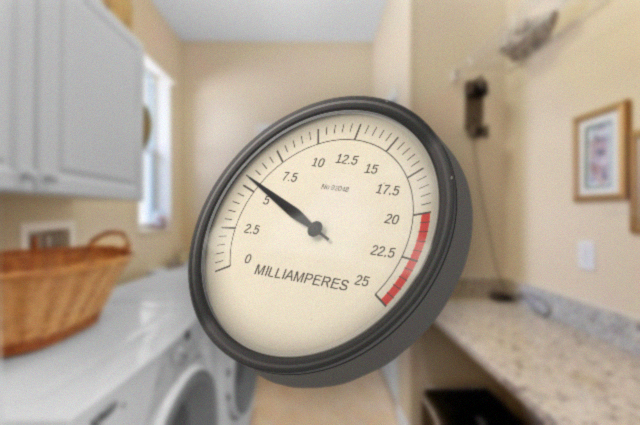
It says 5.5 mA
